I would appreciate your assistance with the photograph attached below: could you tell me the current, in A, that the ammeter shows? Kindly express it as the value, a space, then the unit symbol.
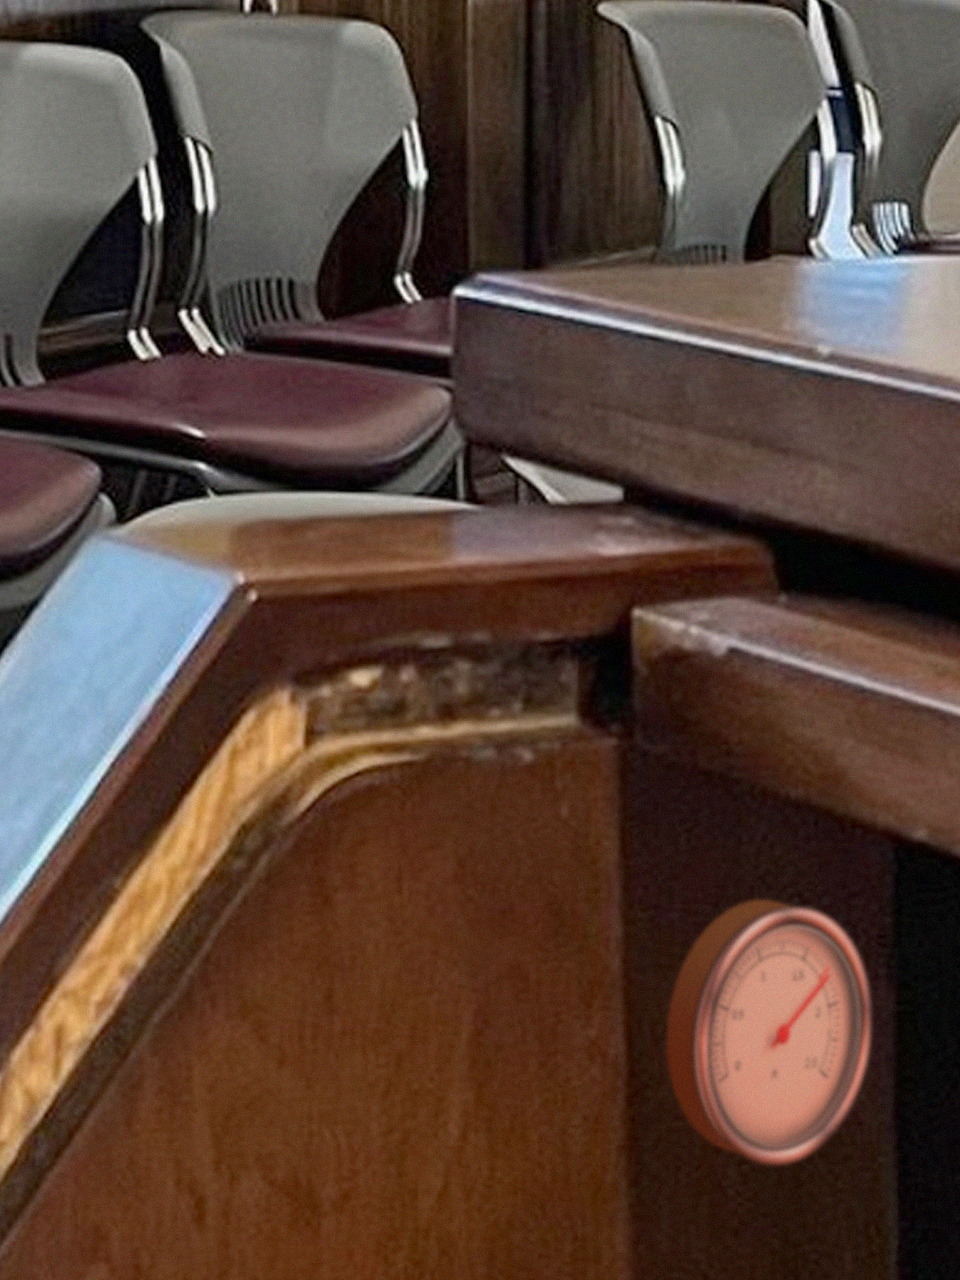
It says 1.75 A
